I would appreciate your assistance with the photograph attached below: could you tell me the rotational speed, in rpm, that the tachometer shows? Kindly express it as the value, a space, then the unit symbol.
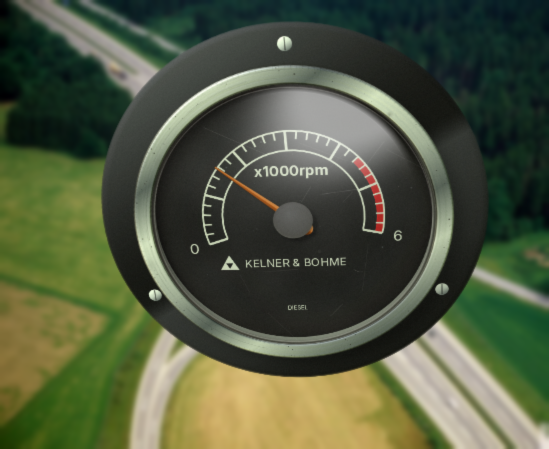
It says 1600 rpm
